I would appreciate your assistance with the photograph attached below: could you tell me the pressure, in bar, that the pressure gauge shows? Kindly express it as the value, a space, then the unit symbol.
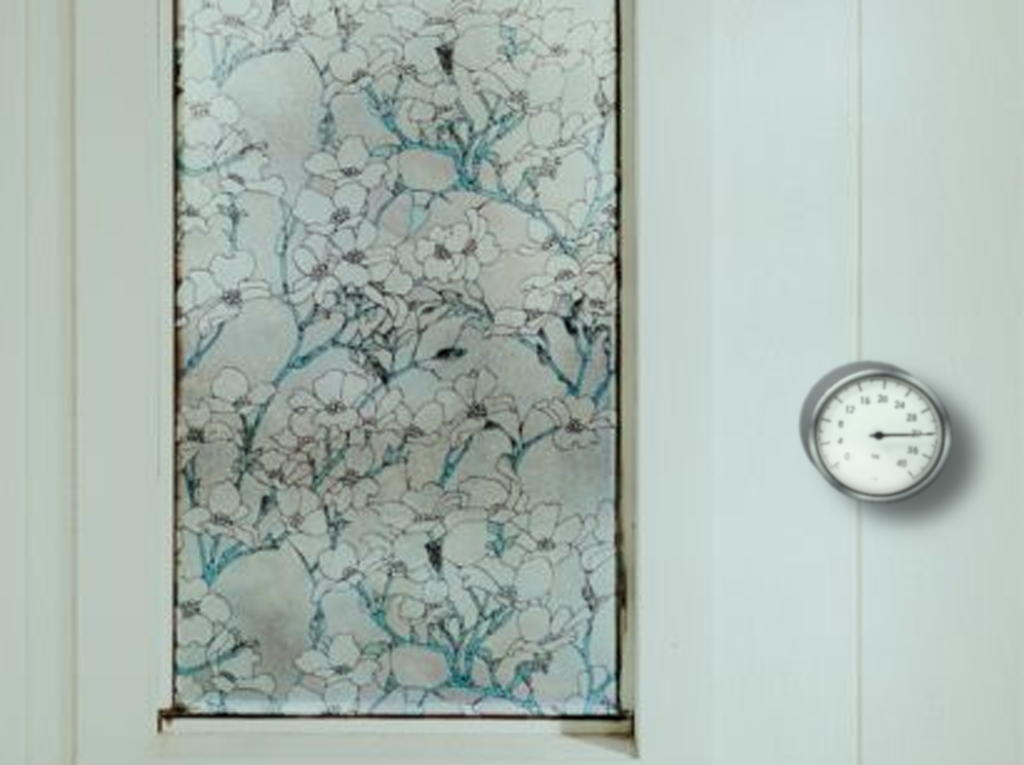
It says 32 bar
